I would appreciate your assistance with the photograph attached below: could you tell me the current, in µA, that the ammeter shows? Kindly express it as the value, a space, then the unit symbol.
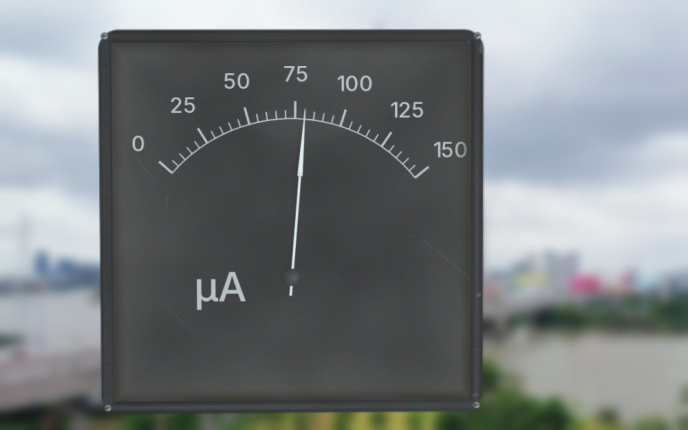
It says 80 µA
